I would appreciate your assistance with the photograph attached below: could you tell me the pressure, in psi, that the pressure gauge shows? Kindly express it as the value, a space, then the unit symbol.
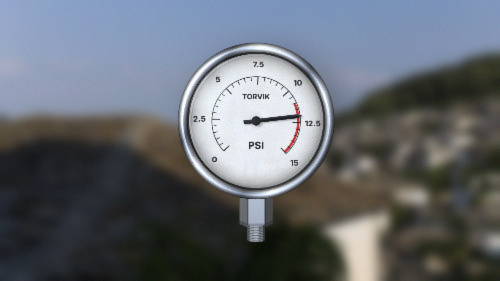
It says 12 psi
